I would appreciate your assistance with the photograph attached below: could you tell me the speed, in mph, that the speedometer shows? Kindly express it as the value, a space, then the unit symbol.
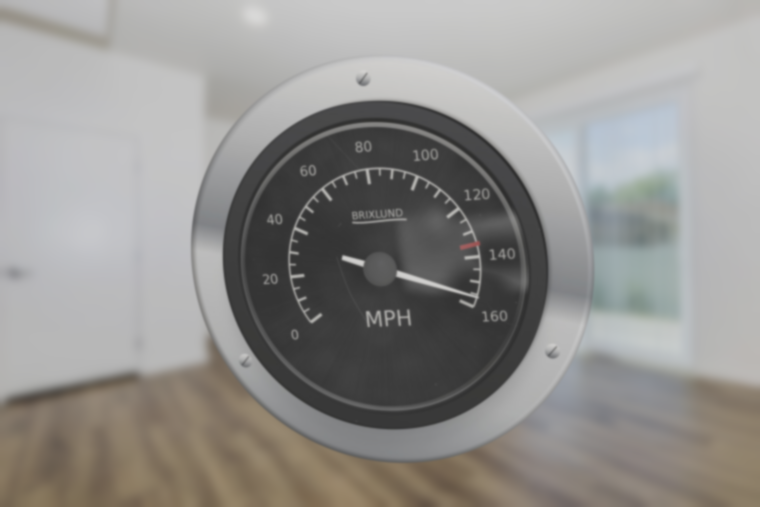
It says 155 mph
